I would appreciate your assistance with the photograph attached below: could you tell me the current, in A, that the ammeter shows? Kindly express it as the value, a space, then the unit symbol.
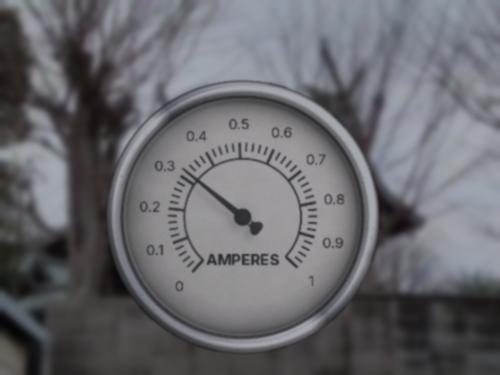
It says 0.32 A
